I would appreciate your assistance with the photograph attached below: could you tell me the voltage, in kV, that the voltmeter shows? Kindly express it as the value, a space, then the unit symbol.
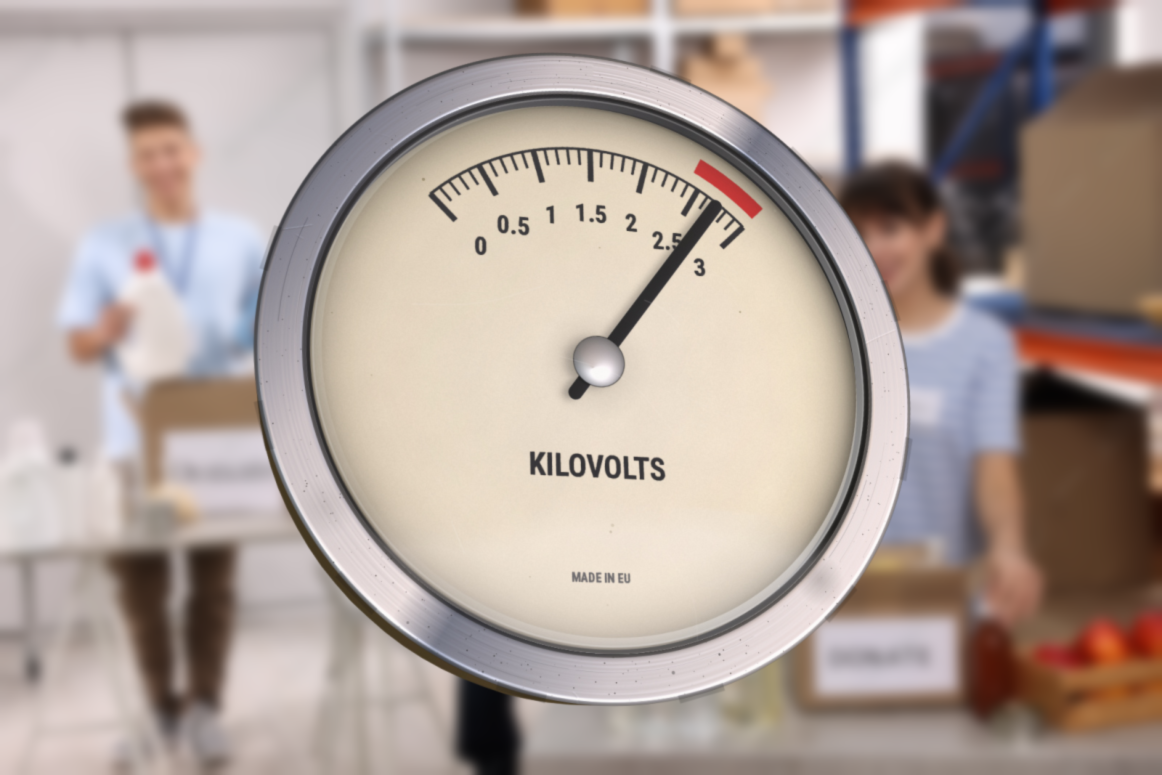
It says 2.7 kV
